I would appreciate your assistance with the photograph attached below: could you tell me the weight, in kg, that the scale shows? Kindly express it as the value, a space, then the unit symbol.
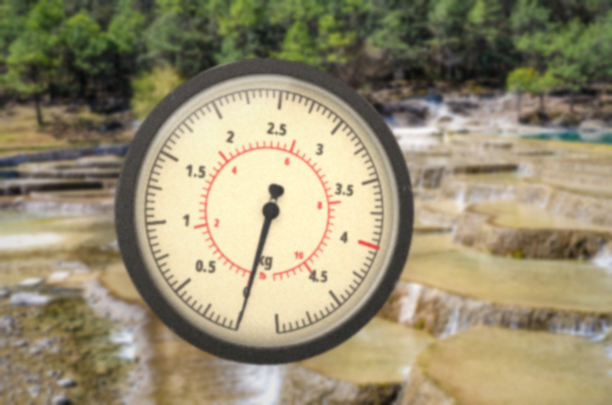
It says 0 kg
